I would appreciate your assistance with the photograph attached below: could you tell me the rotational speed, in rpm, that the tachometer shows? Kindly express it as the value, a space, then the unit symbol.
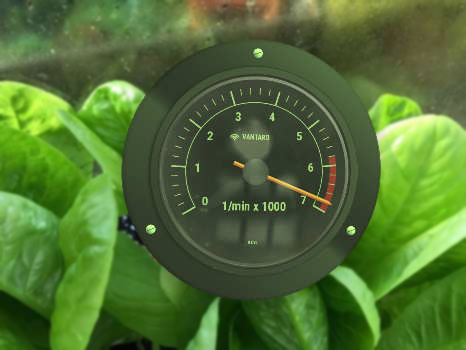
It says 6800 rpm
